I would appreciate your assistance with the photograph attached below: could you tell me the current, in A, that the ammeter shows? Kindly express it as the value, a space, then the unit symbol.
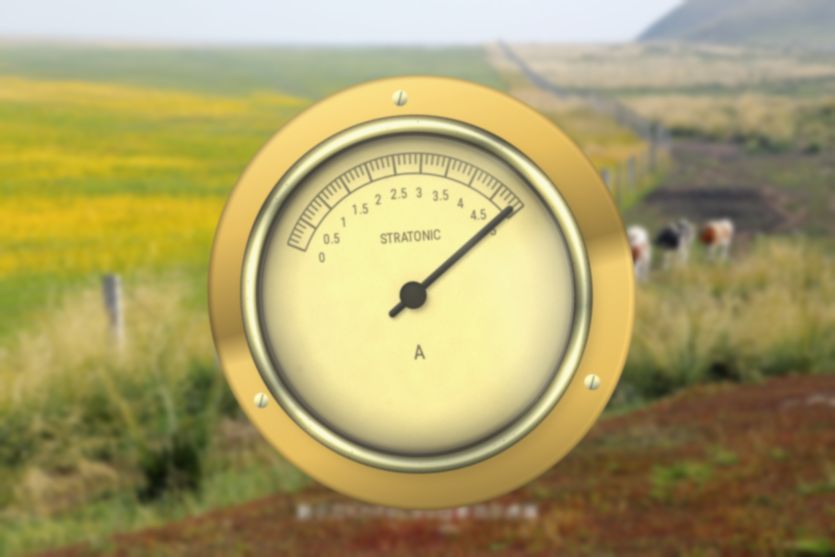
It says 4.9 A
